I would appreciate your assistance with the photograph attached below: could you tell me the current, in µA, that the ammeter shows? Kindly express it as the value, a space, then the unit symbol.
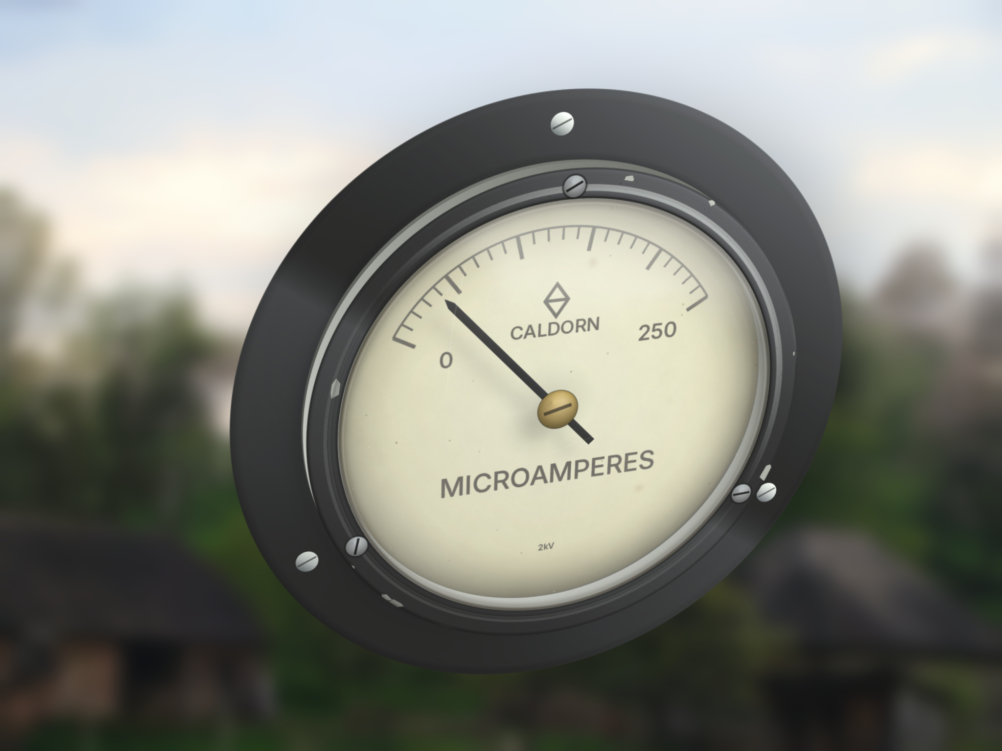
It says 40 µA
